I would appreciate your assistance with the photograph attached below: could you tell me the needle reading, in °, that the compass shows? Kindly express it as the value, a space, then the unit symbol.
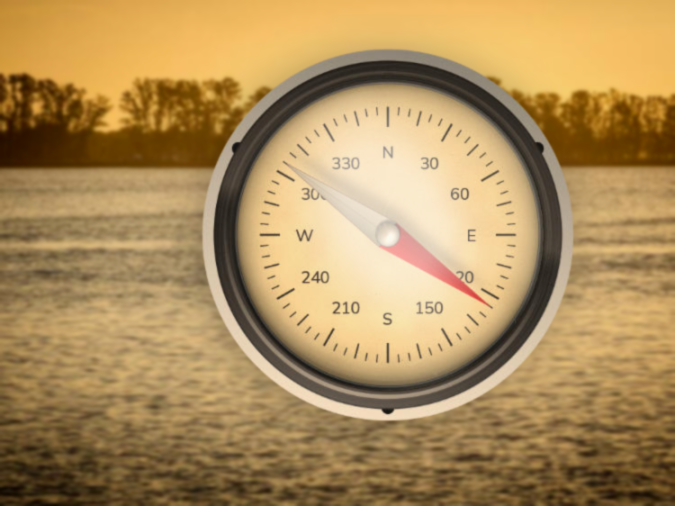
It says 125 °
